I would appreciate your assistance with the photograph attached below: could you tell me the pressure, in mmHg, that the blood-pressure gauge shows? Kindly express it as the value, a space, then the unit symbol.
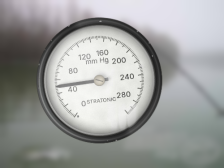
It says 50 mmHg
